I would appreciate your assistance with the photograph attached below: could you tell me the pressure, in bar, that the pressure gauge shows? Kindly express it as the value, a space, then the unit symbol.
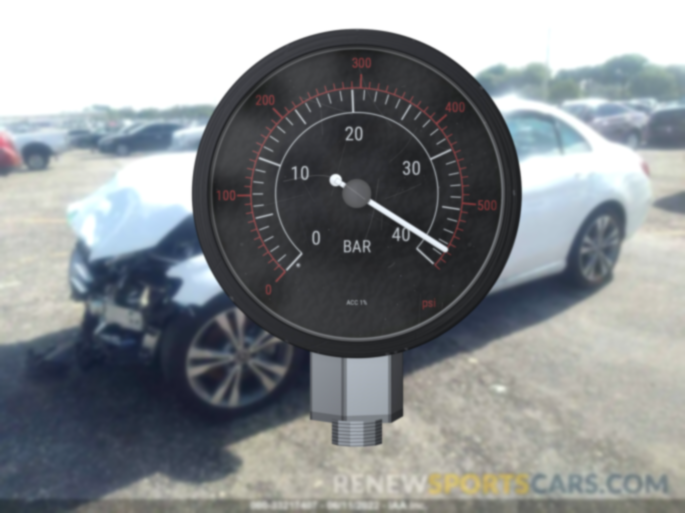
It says 38.5 bar
